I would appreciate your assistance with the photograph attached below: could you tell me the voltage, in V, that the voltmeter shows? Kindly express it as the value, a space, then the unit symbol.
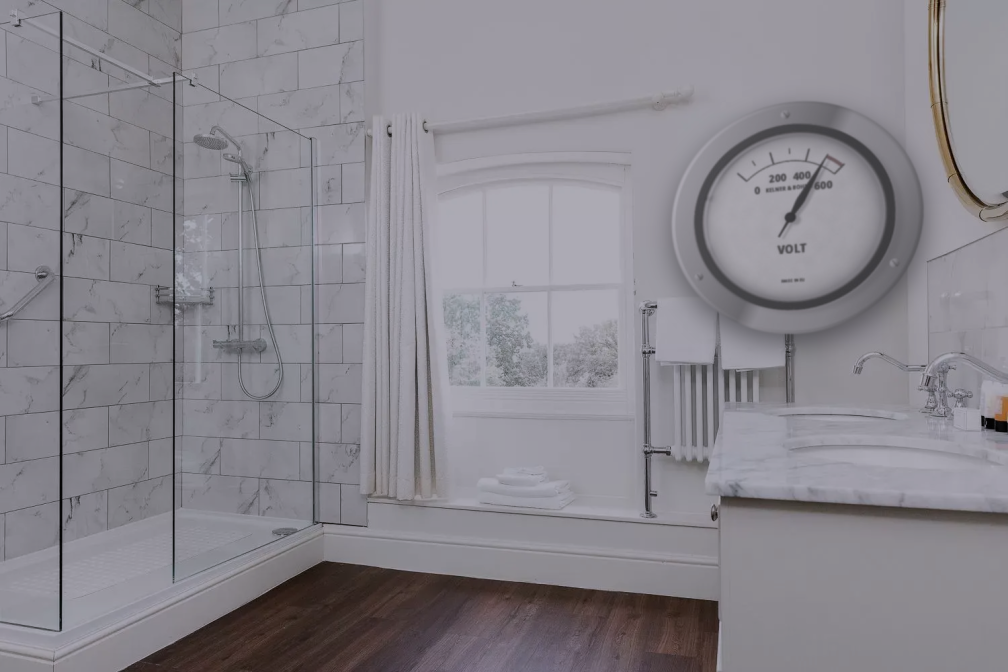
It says 500 V
